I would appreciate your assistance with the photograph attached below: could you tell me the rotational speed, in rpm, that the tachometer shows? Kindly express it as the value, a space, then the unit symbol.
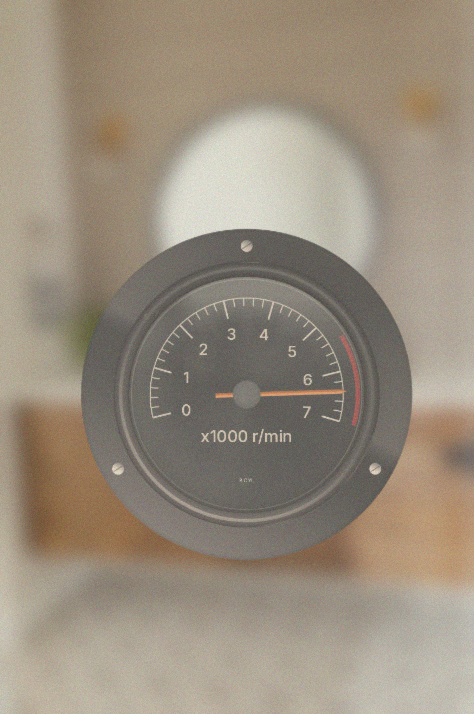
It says 6400 rpm
